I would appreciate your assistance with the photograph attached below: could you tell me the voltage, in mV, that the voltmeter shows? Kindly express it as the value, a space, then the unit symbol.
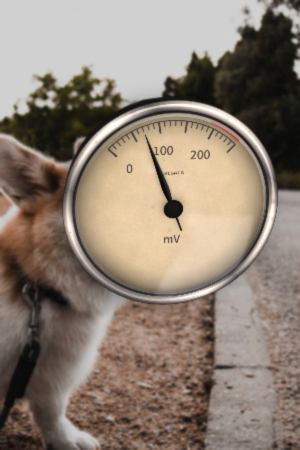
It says 70 mV
